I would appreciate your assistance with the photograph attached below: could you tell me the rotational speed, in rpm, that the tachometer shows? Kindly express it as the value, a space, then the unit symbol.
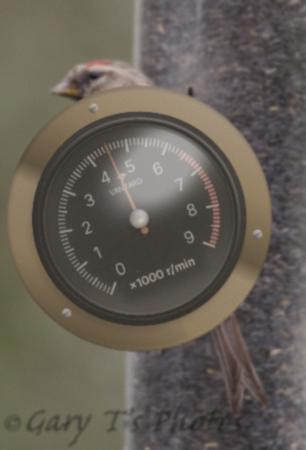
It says 4500 rpm
